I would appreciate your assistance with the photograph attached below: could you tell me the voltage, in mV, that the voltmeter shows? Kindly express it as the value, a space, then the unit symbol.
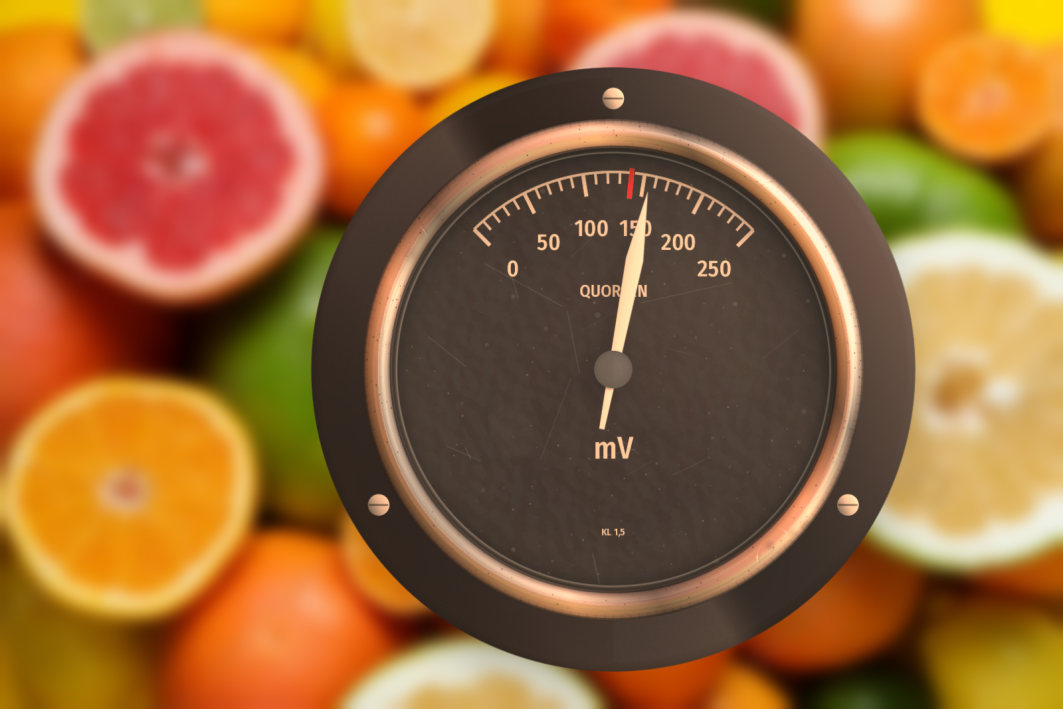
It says 155 mV
